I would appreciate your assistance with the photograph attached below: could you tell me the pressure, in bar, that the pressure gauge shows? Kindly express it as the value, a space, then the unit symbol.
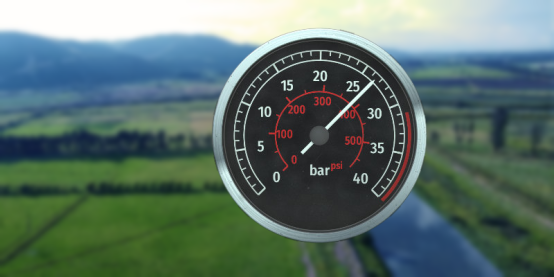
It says 26.5 bar
